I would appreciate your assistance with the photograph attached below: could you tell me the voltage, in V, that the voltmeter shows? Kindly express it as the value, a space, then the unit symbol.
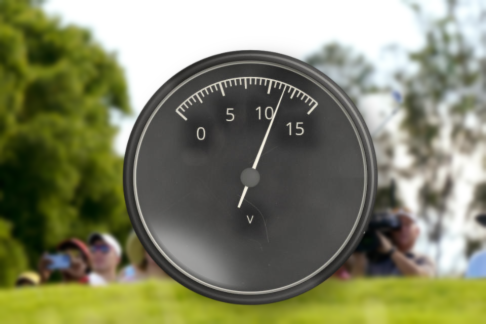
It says 11.5 V
